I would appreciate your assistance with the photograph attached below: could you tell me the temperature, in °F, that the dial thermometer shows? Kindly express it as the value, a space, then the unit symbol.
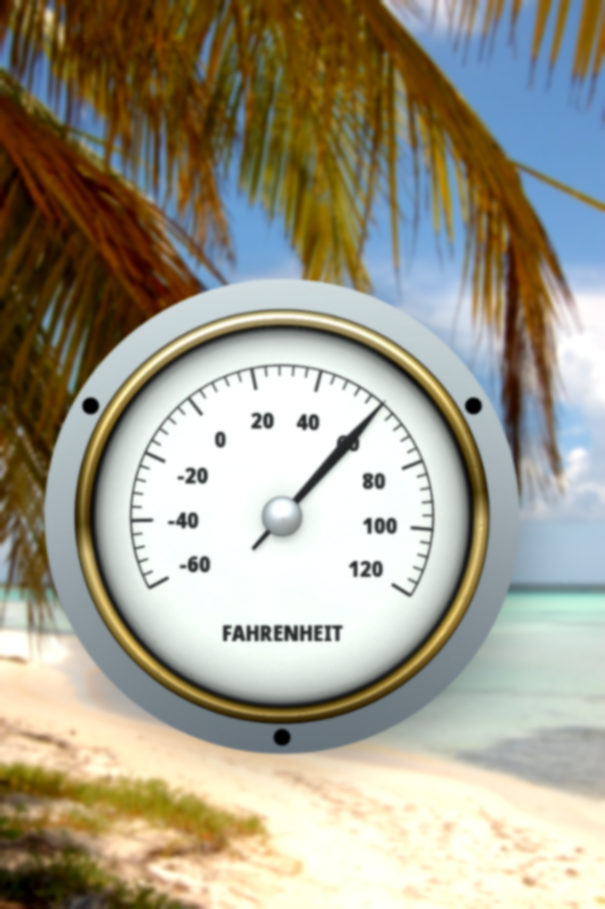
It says 60 °F
